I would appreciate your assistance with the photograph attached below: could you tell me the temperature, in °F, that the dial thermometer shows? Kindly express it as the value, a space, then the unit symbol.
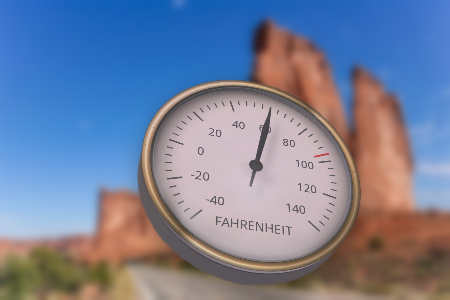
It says 60 °F
